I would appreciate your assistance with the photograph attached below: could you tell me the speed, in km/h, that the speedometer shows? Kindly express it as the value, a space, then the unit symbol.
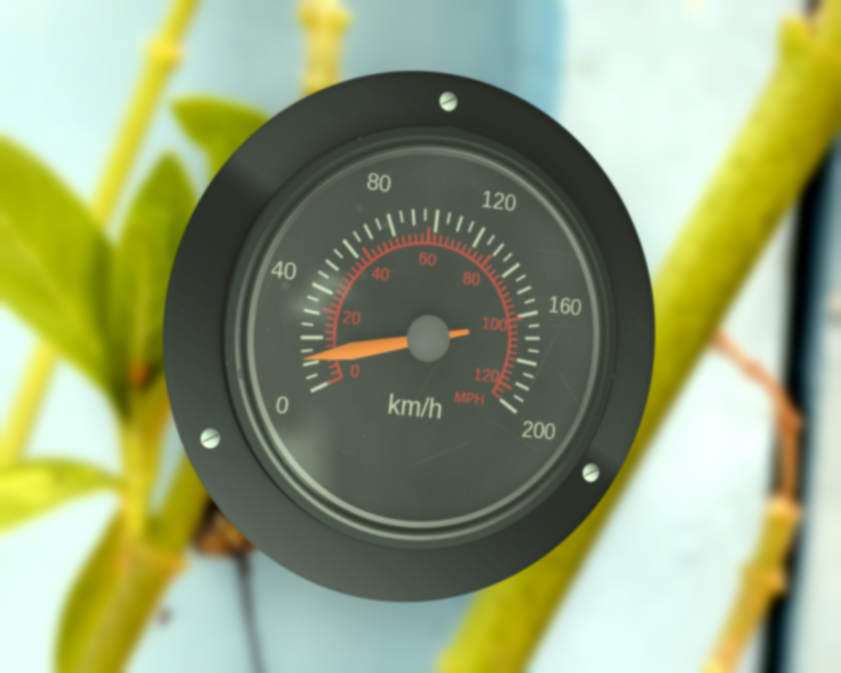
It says 12.5 km/h
